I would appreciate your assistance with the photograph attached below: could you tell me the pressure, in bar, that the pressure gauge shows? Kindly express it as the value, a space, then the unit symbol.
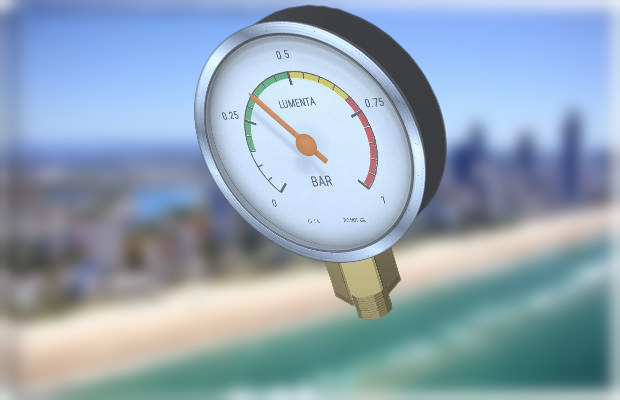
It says 0.35 bar
